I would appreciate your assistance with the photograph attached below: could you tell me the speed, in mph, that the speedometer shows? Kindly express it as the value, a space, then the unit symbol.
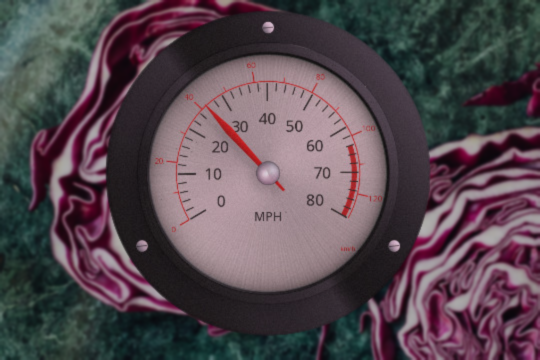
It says 26 mph
